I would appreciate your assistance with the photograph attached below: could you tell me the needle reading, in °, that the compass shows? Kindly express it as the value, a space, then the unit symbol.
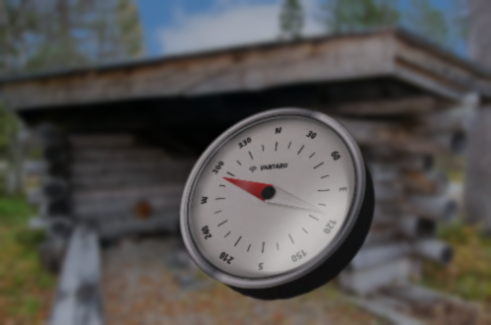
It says 292.5 °
